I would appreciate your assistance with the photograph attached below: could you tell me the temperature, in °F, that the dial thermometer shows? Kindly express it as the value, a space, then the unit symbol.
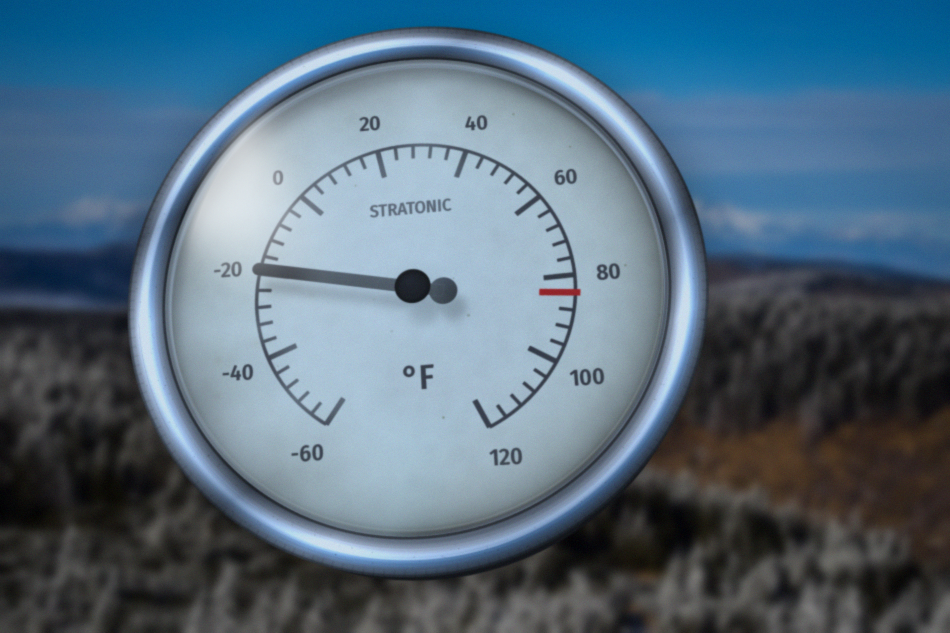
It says -20 °F
